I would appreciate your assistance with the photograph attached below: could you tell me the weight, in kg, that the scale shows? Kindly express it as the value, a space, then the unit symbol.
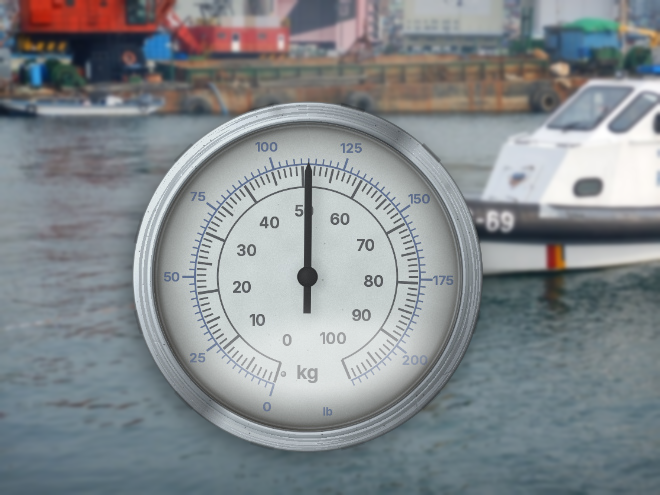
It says 51 kg
